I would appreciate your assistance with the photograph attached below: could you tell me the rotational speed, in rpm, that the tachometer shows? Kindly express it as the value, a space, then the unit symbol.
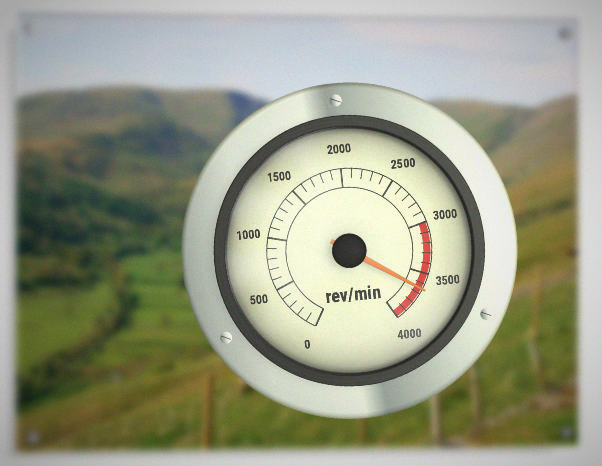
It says 3650 rpm
